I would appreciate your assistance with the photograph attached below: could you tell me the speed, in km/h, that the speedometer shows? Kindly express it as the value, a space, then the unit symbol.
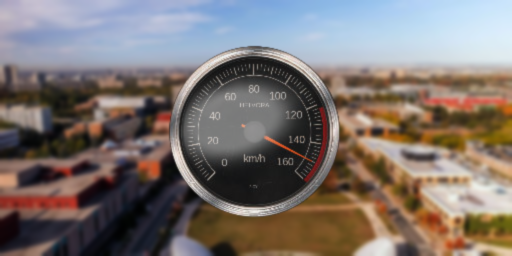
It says 150 km/h
